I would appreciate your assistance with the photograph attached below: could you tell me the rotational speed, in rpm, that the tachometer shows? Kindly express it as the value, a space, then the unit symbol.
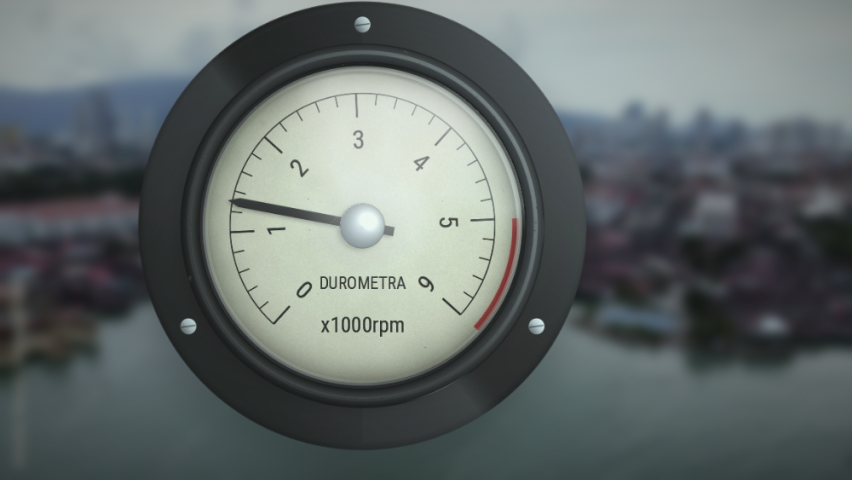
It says 1300 rpm
